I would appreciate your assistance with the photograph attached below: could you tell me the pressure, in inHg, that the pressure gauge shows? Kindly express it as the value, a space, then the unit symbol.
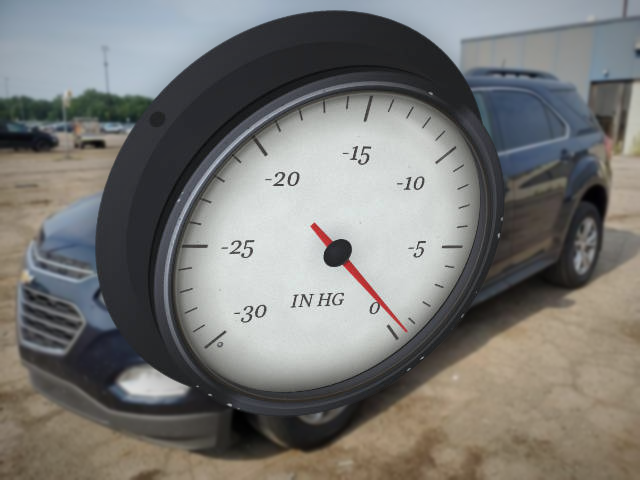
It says -0.5 inHg
